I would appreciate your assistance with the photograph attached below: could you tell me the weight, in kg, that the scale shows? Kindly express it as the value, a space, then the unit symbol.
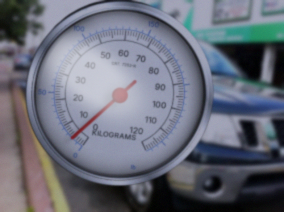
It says 5 kg
